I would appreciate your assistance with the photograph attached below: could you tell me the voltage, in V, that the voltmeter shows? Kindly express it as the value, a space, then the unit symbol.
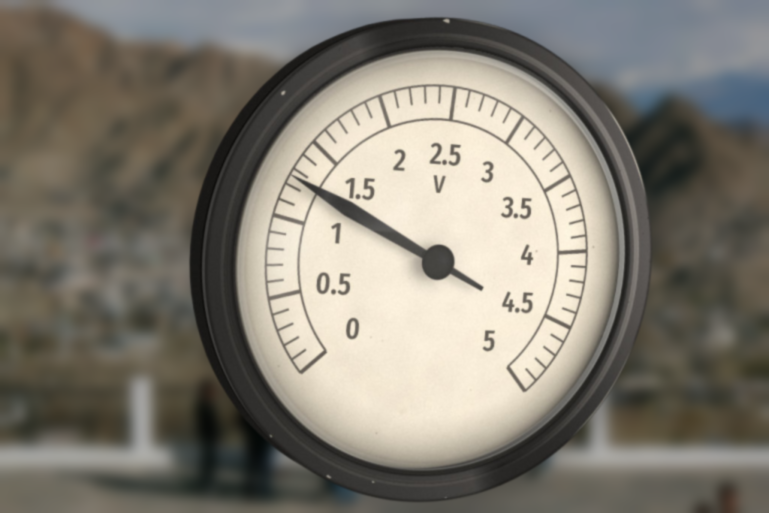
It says 1.25 V
